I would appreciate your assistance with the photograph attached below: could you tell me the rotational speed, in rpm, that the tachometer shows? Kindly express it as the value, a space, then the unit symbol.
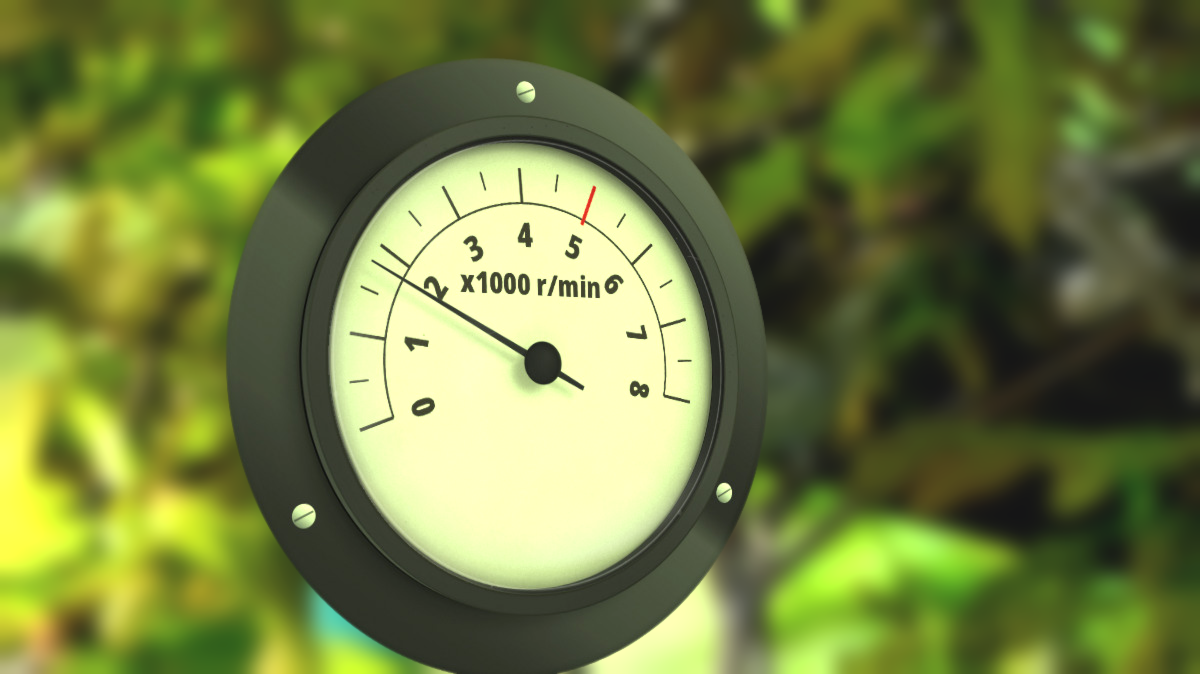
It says 1750 rpm
